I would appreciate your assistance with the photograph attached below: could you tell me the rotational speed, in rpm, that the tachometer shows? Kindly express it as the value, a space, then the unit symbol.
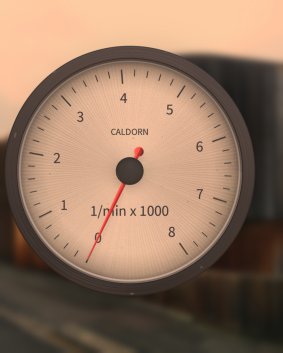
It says 0 rpm
